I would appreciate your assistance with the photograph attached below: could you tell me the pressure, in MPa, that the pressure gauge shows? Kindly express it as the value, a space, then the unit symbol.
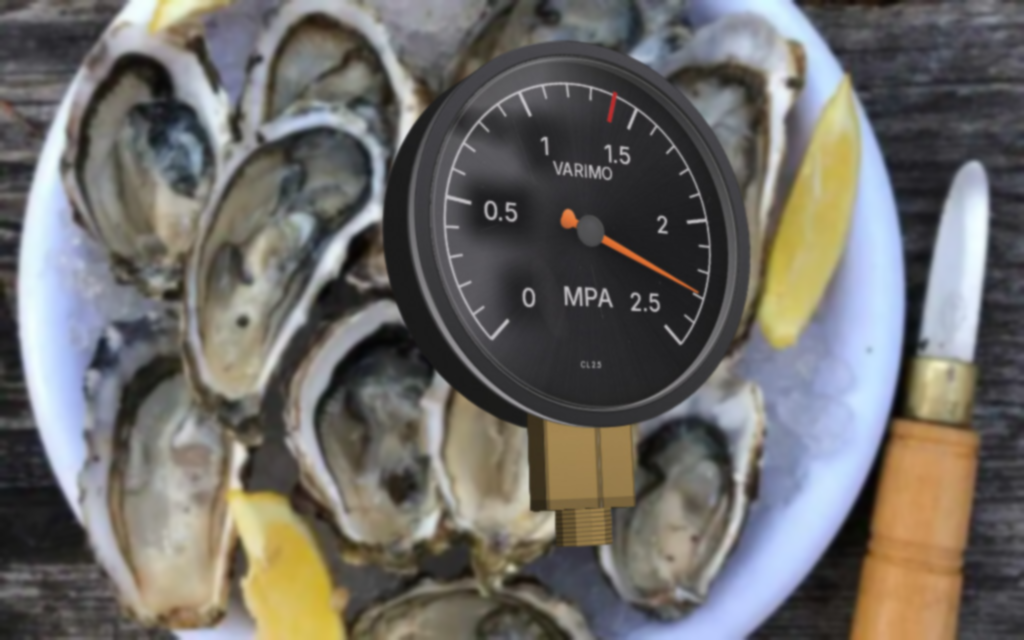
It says 2.3 MPa
